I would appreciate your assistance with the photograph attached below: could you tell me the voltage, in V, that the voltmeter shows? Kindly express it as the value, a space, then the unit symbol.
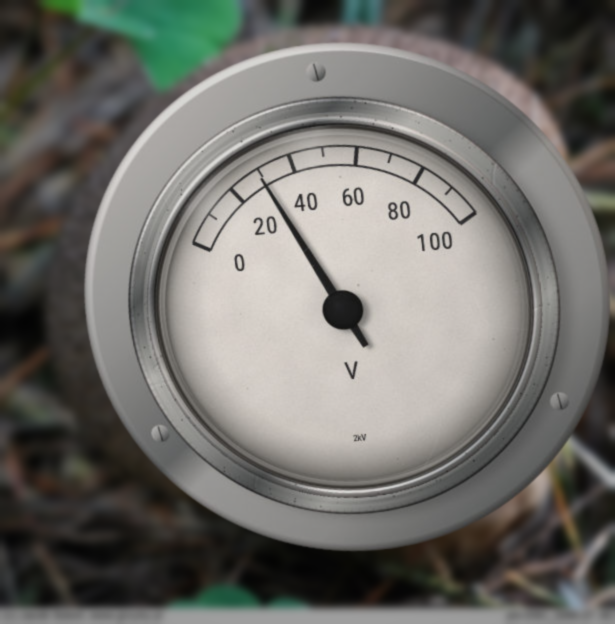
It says 30 V
